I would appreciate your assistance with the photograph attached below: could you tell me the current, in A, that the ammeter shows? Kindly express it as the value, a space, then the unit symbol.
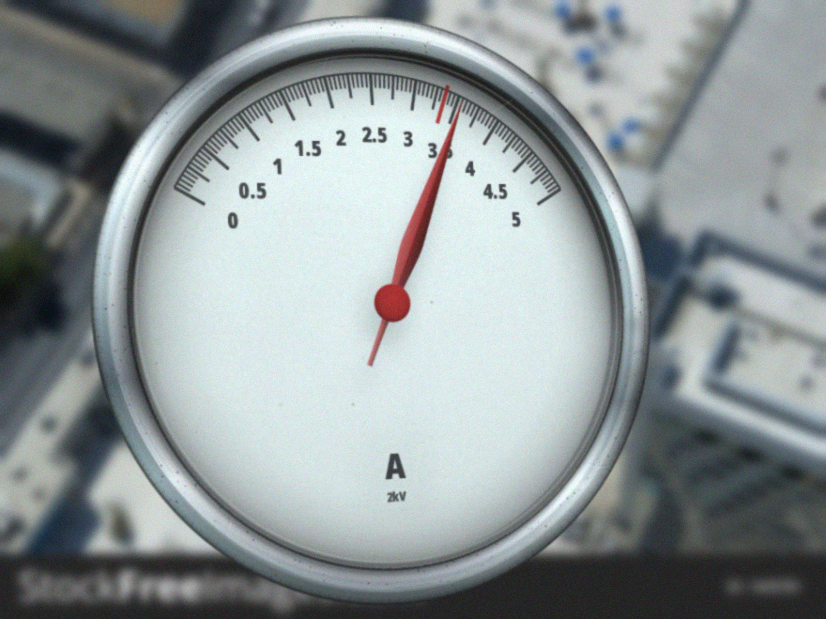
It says 3.5 A
